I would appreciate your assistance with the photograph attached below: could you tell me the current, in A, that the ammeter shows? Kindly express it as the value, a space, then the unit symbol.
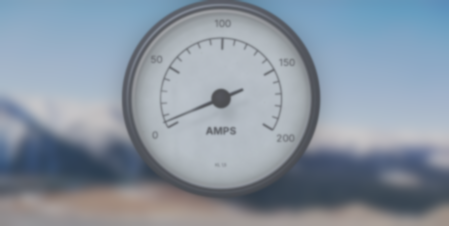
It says 5 A
